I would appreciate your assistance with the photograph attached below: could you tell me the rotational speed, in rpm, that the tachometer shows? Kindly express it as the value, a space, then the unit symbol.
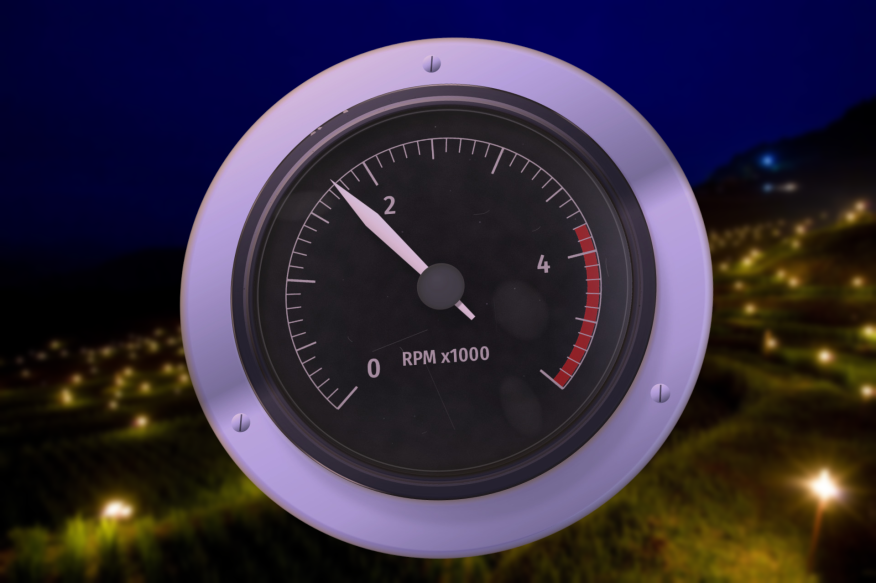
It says 1750 rpm
